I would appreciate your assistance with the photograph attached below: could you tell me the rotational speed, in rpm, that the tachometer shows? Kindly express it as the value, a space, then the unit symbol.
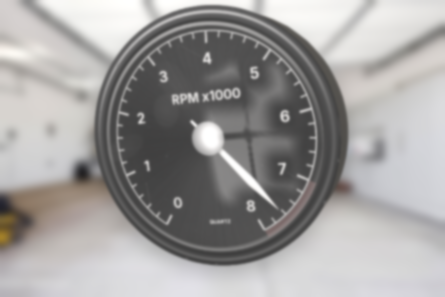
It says 7600 rpm
